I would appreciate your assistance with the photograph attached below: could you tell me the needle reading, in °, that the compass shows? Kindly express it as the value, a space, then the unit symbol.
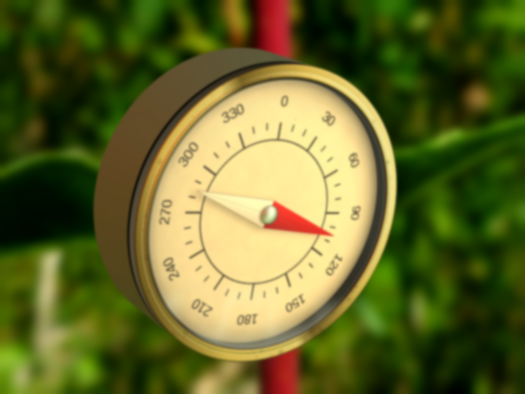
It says 105 °
